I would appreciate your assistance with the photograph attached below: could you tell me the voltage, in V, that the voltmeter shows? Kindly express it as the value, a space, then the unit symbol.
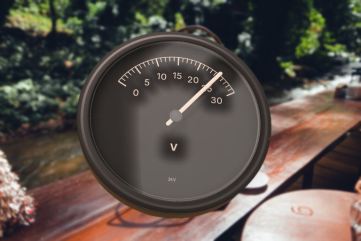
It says 25 V
